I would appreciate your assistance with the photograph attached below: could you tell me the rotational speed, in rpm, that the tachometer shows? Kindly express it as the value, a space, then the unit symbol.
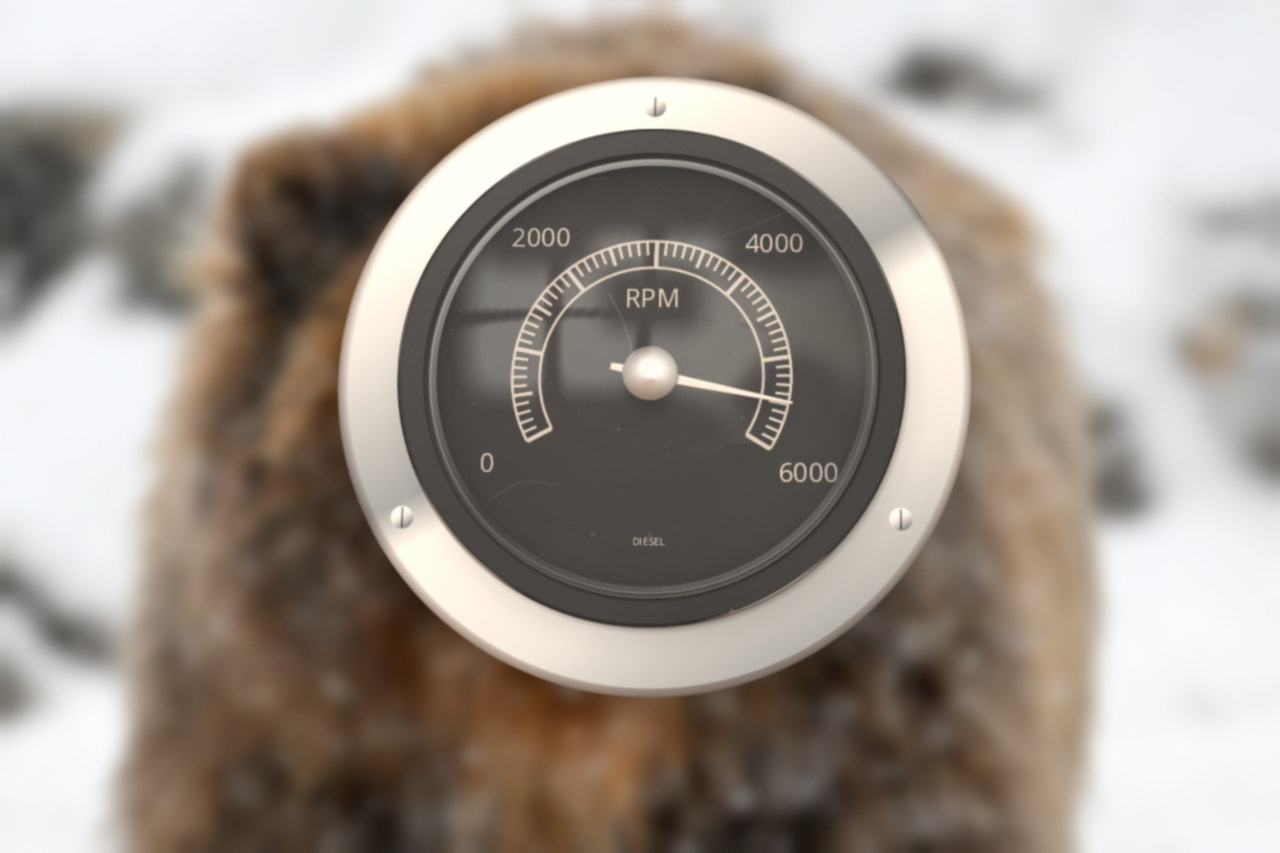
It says 5500 rpm
